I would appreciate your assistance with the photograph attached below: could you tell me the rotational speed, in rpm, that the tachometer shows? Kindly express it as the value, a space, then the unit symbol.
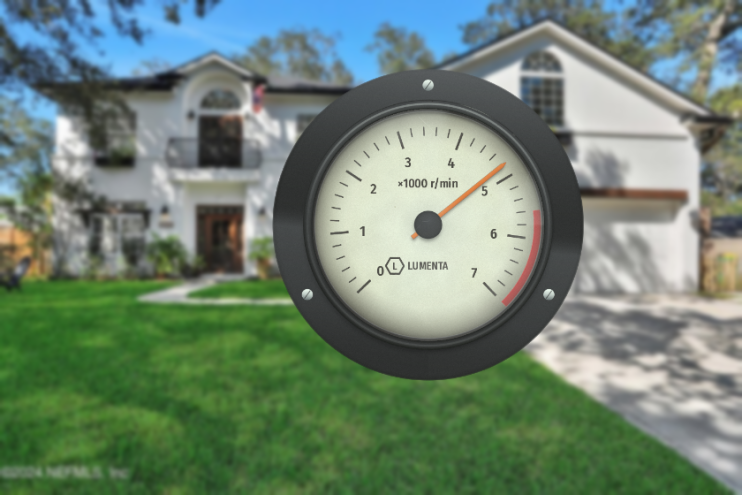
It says 4800 rpm
